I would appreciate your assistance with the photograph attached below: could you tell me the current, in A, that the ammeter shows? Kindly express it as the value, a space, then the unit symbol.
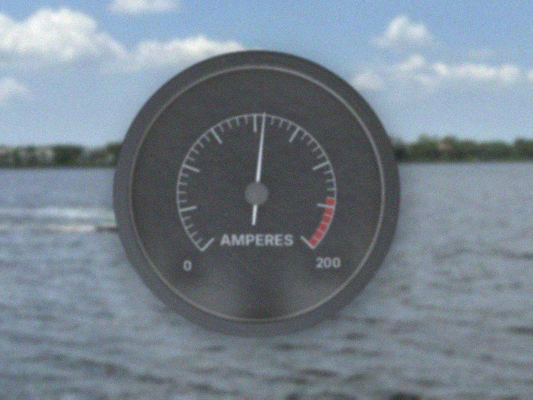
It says 105 A
